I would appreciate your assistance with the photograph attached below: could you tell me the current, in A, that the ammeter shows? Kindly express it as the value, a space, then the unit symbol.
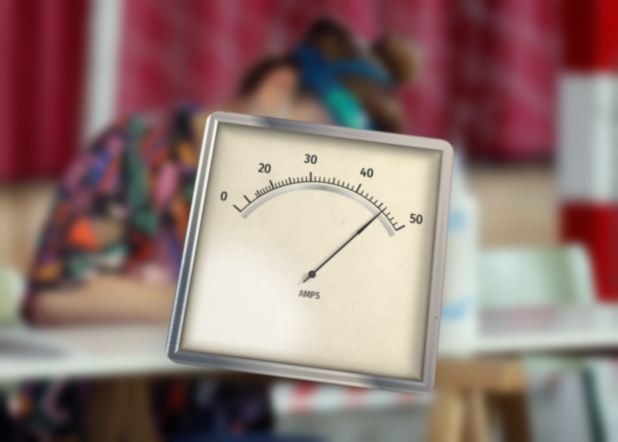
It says 46 A
